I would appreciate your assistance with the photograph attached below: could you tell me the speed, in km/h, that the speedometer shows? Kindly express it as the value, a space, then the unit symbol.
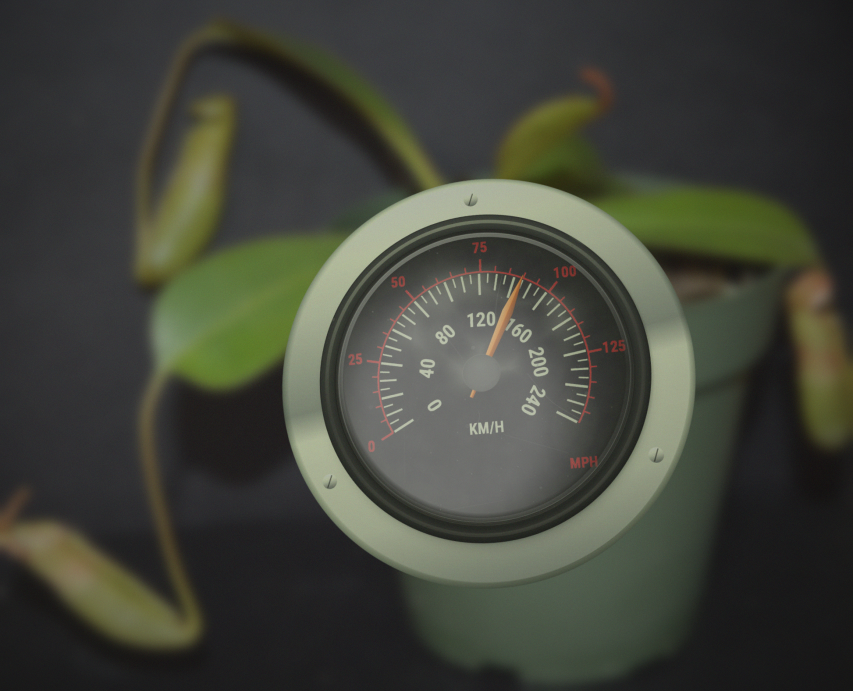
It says 145 km/h
